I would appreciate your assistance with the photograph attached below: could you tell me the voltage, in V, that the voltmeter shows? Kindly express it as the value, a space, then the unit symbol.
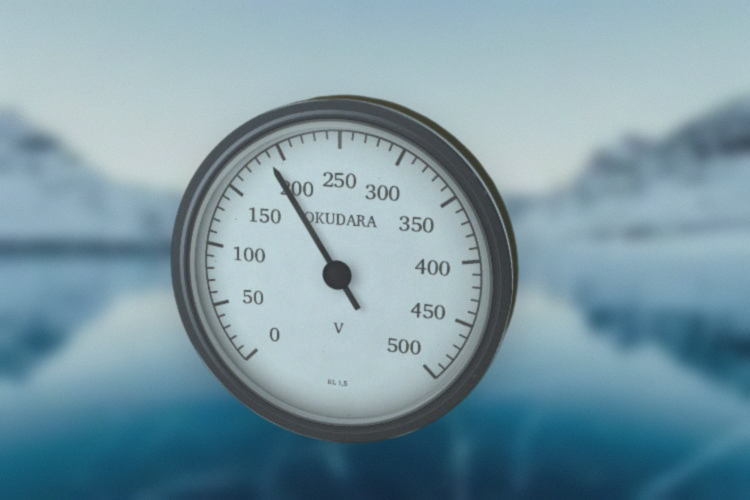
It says 190 V
